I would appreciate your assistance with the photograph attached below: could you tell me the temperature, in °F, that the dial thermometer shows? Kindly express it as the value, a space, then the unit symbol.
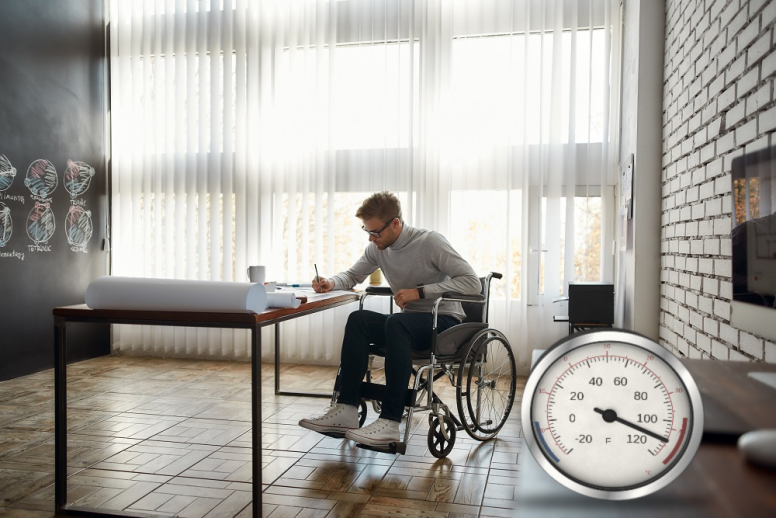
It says 110 °F
